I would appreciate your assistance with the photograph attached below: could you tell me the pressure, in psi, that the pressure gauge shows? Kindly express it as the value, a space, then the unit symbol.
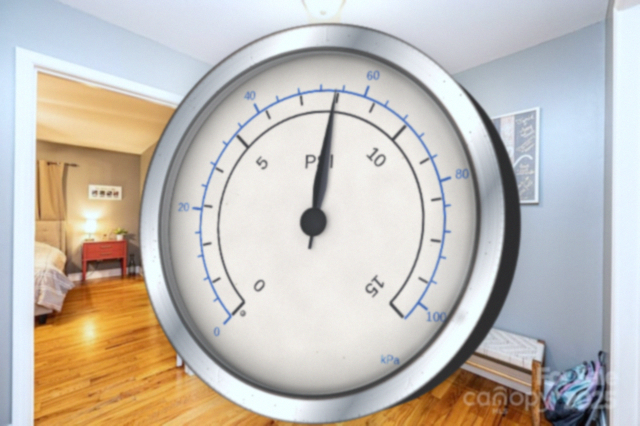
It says 8 psi
